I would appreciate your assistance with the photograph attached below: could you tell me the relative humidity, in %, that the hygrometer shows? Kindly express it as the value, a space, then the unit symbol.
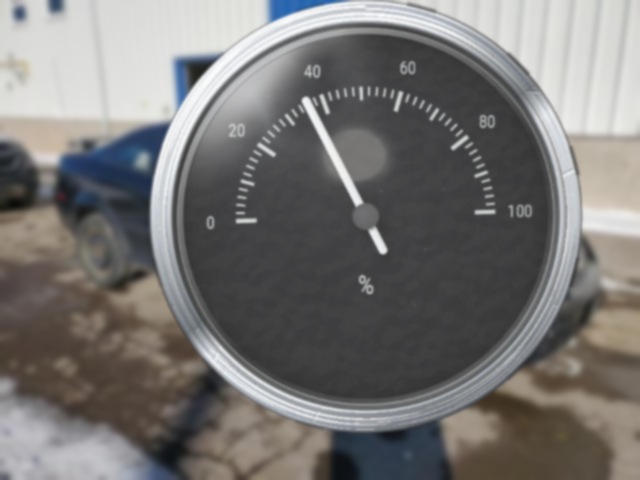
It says 36 %
